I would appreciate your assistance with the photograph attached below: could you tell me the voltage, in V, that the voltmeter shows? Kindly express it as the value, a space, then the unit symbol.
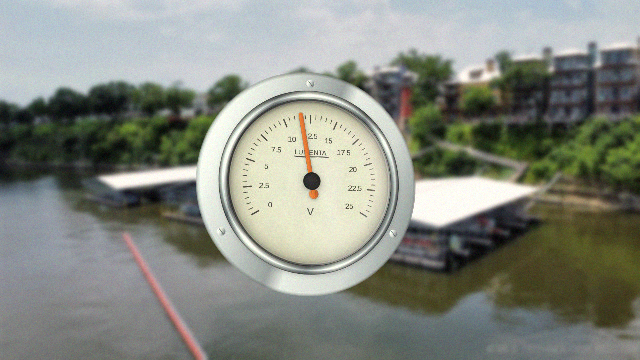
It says 11.5 V
